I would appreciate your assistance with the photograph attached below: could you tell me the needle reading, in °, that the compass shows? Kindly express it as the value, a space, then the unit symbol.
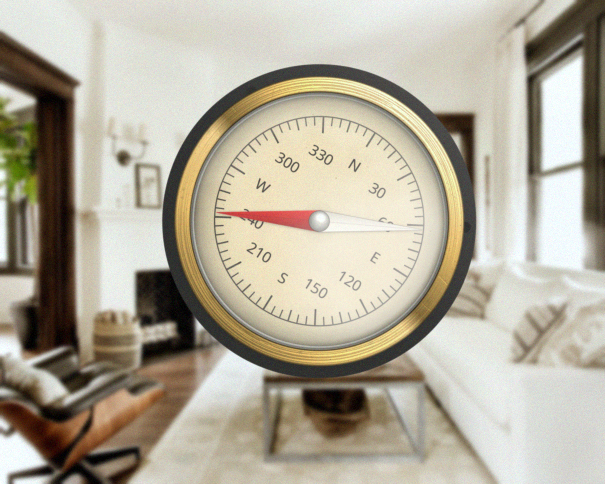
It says 242.5 °
